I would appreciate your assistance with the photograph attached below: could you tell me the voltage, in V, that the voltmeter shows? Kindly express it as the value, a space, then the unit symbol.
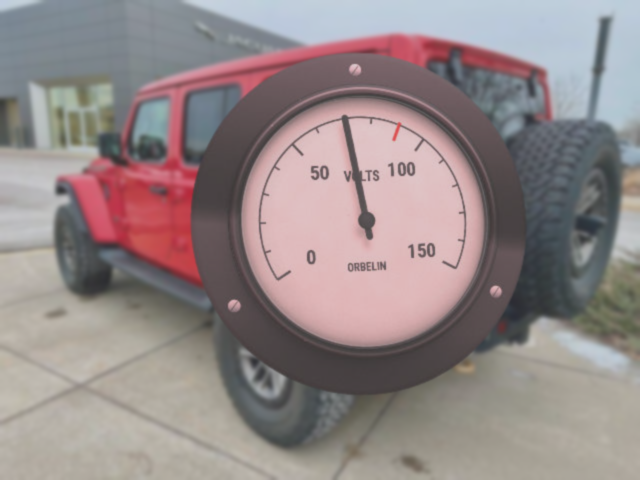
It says 70 V
